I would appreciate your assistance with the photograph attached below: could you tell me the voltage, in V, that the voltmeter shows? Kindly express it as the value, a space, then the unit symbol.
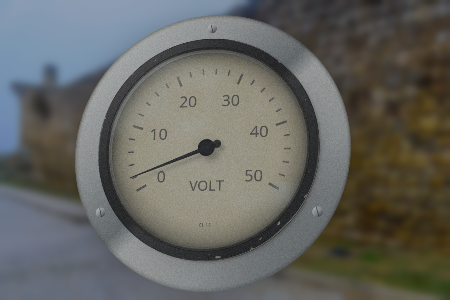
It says 2 V
